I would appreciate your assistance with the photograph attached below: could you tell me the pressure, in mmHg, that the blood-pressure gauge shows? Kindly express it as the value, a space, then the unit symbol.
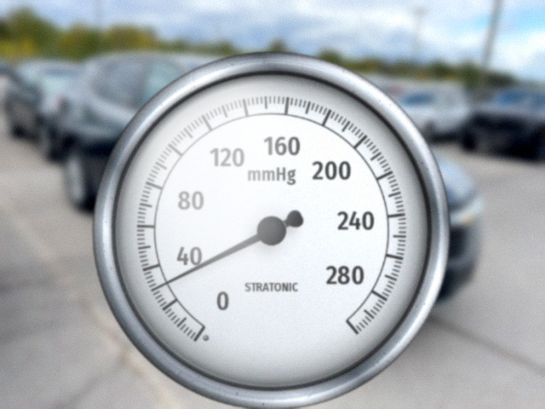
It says 30 mmHg
